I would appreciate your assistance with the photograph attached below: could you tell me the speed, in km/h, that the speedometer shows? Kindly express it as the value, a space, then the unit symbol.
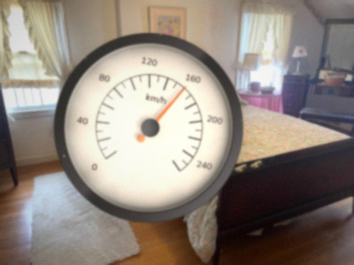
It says 160 km/h
